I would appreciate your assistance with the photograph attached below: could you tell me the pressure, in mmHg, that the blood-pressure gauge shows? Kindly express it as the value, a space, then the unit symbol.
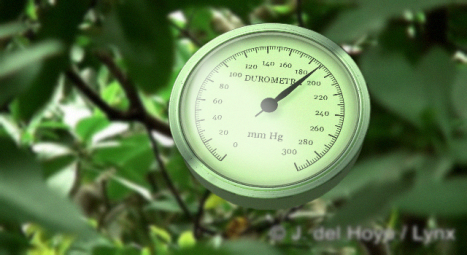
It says 190 mmHg
